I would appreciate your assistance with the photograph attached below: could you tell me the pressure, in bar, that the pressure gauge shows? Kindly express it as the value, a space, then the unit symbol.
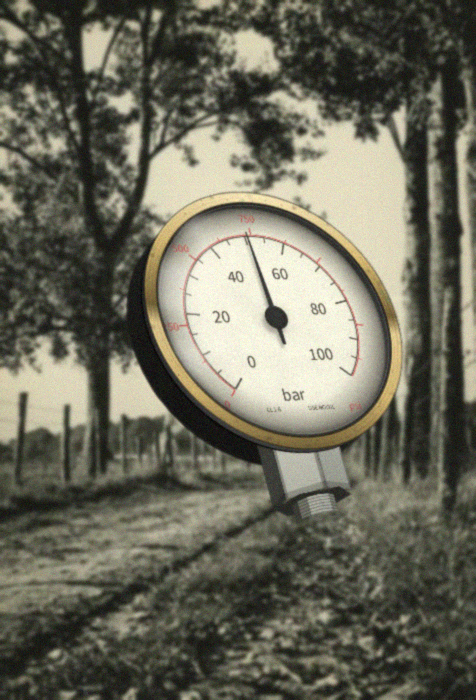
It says 50 bar
